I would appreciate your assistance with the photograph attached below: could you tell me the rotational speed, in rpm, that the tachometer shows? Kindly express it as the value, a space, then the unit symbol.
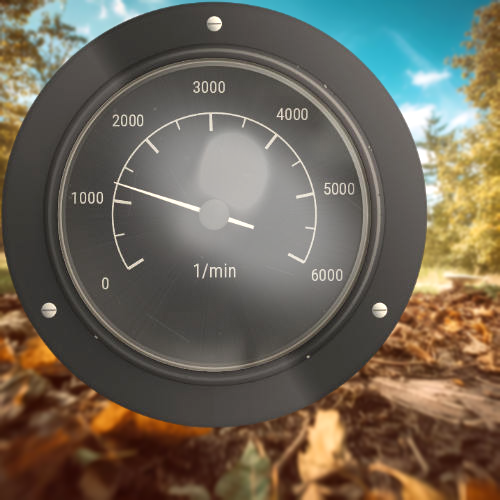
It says 1250 rpm
